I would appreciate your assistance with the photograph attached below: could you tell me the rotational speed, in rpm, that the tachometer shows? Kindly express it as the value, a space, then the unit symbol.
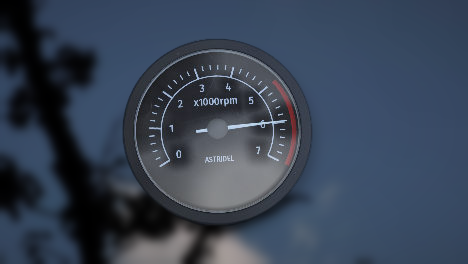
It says 6000 rpm
